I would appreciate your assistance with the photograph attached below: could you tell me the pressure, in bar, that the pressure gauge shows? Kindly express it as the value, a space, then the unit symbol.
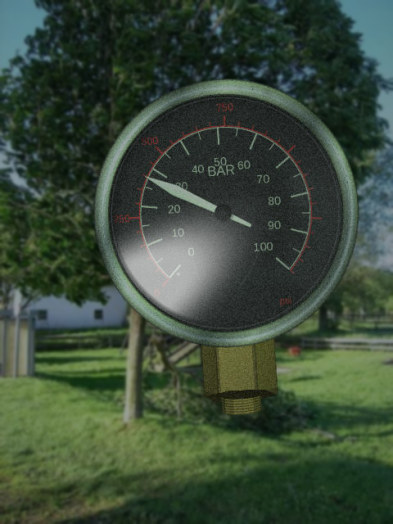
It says 27.5 bar
